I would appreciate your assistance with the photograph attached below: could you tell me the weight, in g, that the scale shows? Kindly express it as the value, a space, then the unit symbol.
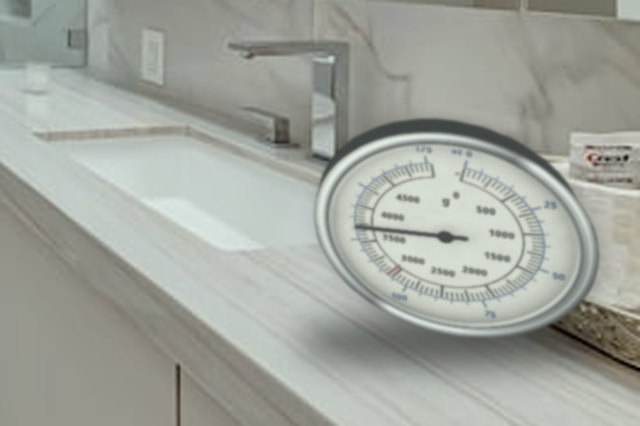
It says 3750 g
